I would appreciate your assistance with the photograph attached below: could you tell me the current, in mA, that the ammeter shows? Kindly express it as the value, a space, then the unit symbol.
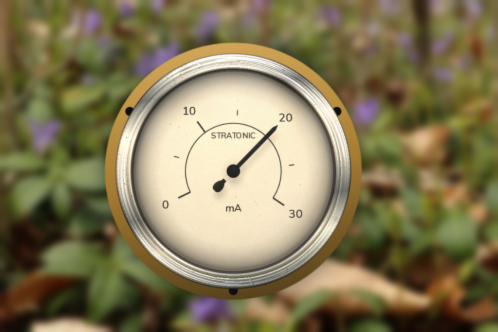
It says 20 mA
